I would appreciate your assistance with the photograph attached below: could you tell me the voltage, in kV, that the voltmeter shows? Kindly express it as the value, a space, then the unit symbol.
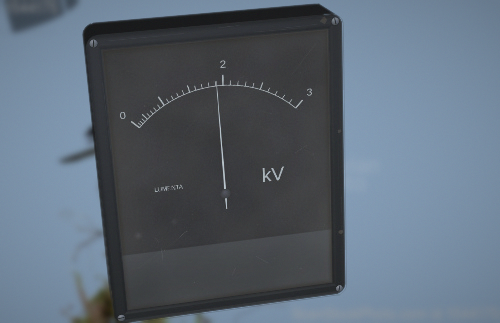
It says 1.9 kV
